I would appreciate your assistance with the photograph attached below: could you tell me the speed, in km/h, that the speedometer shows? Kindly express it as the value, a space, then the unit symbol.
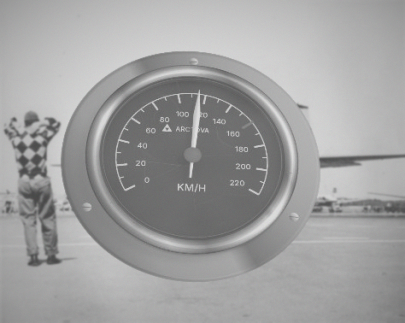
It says 115 km/h
